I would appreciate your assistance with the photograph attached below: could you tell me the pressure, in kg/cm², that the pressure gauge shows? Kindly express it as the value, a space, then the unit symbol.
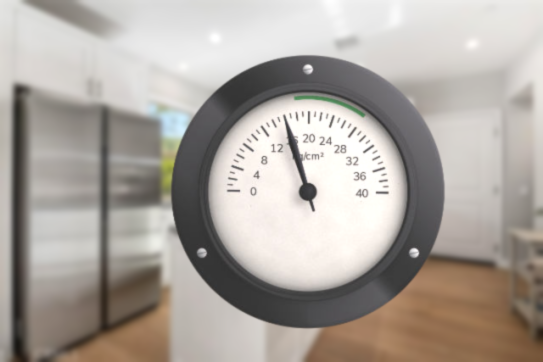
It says 16 kg/cm²
